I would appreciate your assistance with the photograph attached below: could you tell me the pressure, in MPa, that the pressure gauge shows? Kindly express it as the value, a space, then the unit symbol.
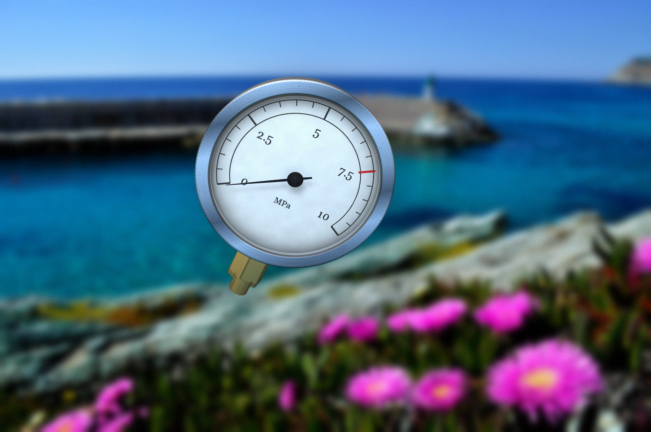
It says 0 MPa
